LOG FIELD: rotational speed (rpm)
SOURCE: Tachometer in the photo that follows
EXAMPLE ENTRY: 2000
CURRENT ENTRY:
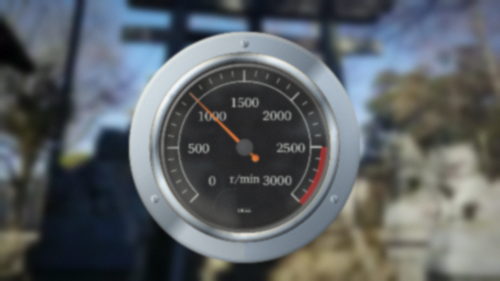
1000
